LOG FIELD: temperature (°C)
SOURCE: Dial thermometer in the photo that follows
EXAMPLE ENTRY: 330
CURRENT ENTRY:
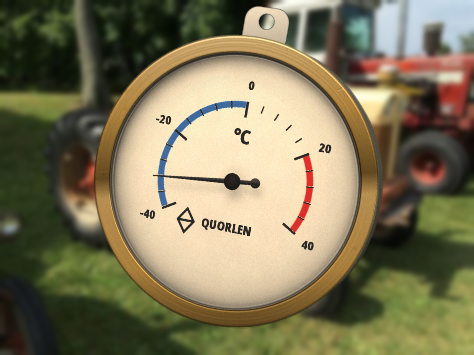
-32
